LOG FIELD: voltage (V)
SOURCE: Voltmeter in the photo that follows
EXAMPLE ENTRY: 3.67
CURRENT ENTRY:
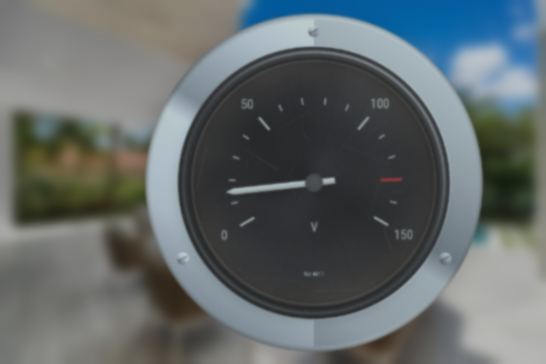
15
